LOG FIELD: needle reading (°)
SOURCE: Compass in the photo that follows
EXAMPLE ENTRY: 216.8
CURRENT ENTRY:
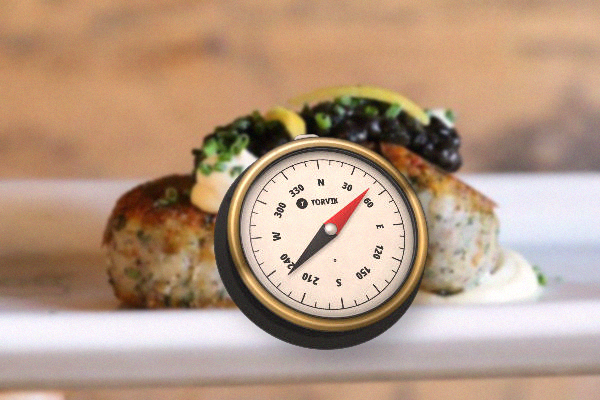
50
